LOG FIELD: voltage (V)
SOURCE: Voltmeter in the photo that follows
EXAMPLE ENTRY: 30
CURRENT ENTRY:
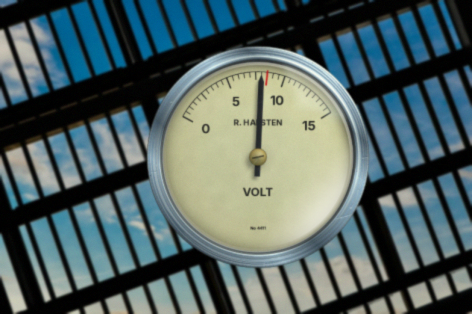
8
